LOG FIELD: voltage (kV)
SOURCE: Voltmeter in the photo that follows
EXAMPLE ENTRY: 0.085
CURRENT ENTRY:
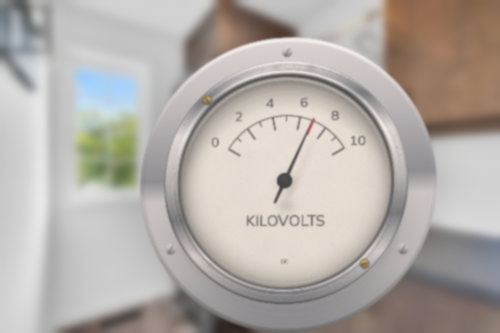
7
